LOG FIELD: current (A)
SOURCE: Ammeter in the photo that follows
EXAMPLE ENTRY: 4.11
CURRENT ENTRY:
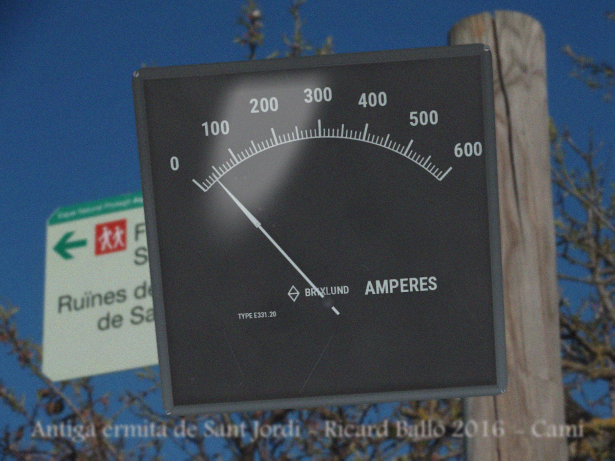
40
